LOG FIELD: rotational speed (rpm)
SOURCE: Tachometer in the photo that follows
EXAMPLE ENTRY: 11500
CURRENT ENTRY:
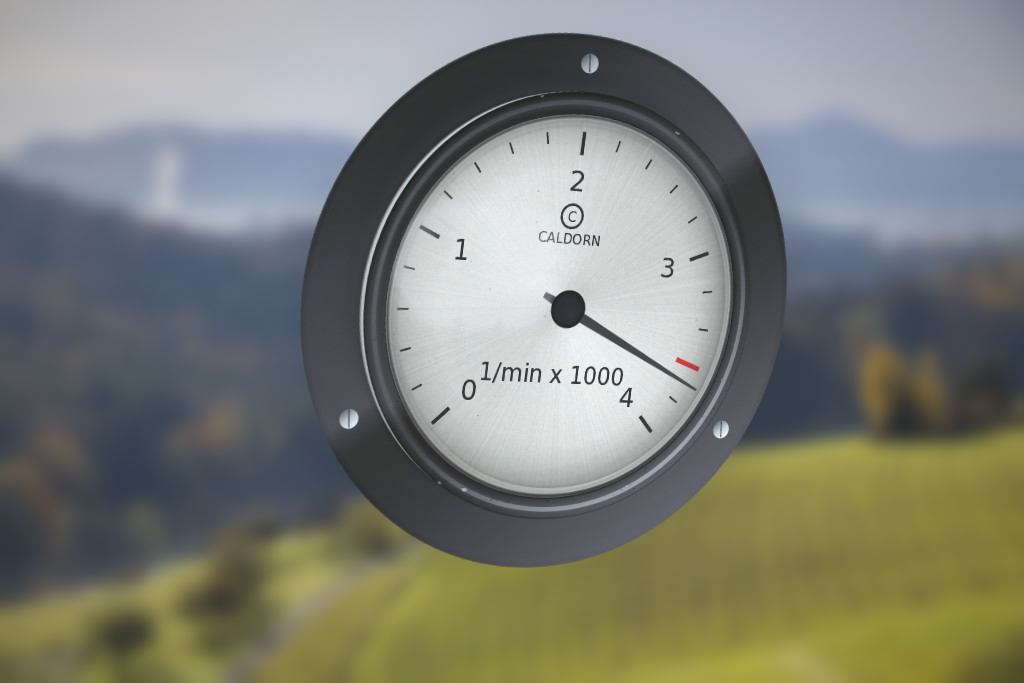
3700
